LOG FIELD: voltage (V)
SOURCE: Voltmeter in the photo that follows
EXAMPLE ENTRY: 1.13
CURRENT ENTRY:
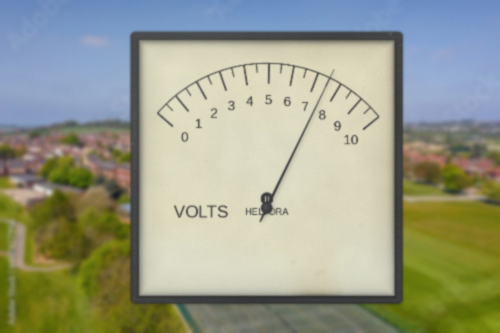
7.5
